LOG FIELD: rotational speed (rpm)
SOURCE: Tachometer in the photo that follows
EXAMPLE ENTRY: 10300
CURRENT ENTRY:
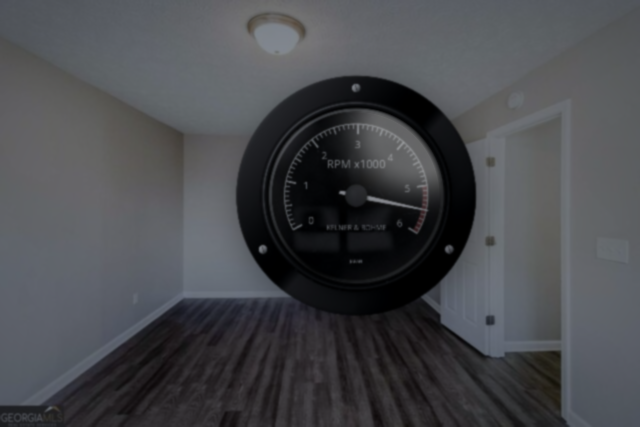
5500
